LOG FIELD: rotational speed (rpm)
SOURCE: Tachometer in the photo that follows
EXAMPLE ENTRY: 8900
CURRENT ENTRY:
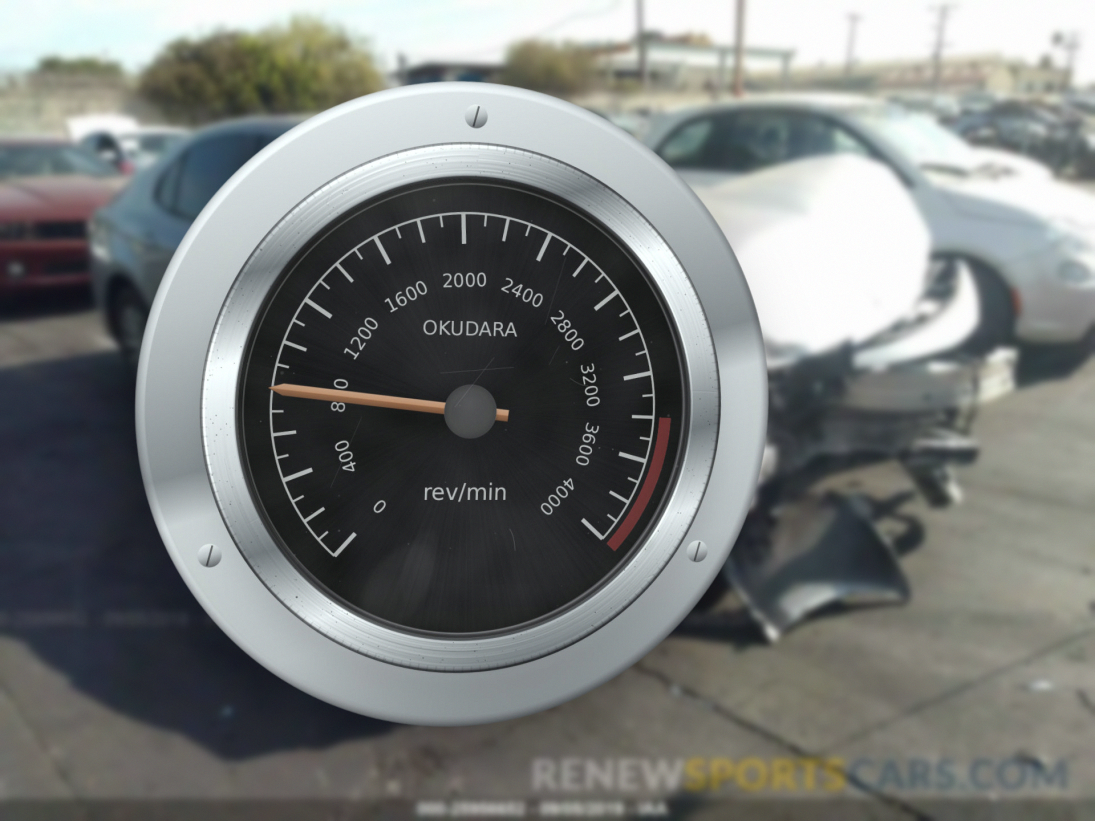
800
